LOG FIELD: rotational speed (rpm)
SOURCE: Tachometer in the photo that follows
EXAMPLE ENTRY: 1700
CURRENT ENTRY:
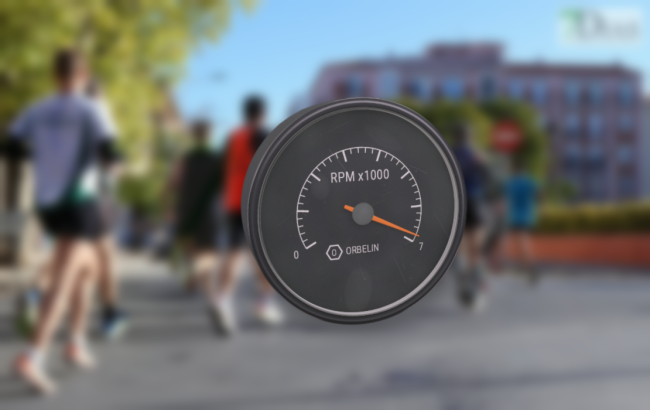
6800
